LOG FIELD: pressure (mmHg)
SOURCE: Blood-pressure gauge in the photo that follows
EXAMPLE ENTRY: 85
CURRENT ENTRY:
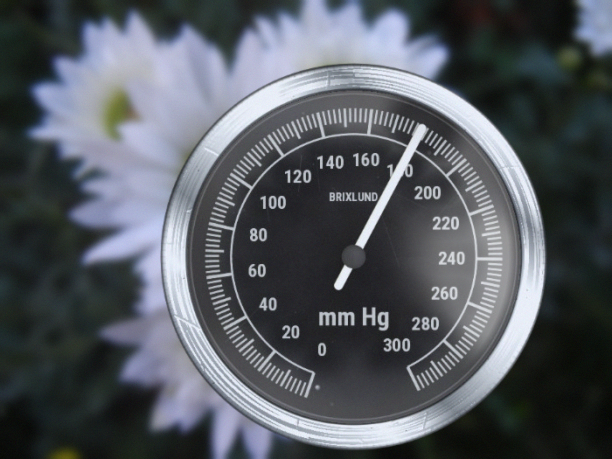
180
